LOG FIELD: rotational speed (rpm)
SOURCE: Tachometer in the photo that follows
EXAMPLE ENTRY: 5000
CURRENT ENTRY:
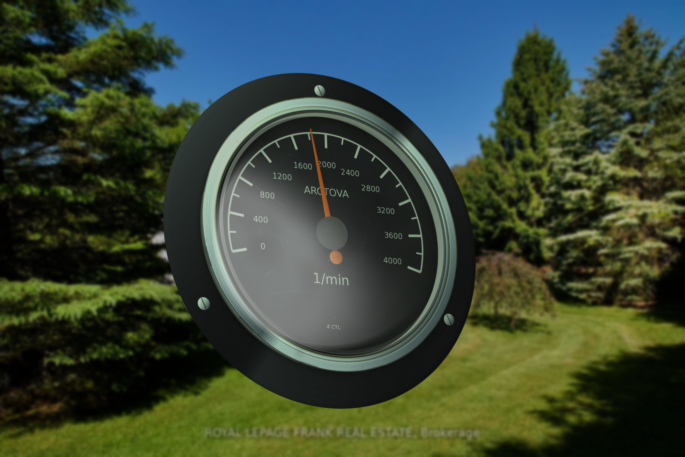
1800
